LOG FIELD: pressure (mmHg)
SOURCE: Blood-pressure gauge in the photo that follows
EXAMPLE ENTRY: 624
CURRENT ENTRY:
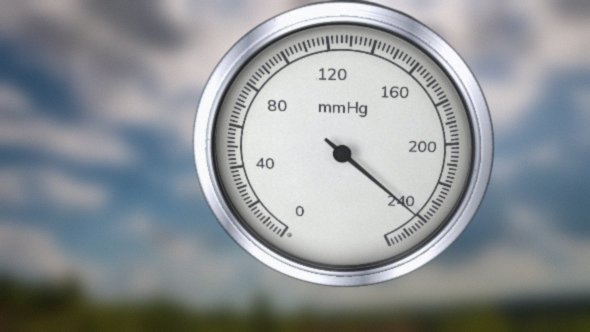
240
